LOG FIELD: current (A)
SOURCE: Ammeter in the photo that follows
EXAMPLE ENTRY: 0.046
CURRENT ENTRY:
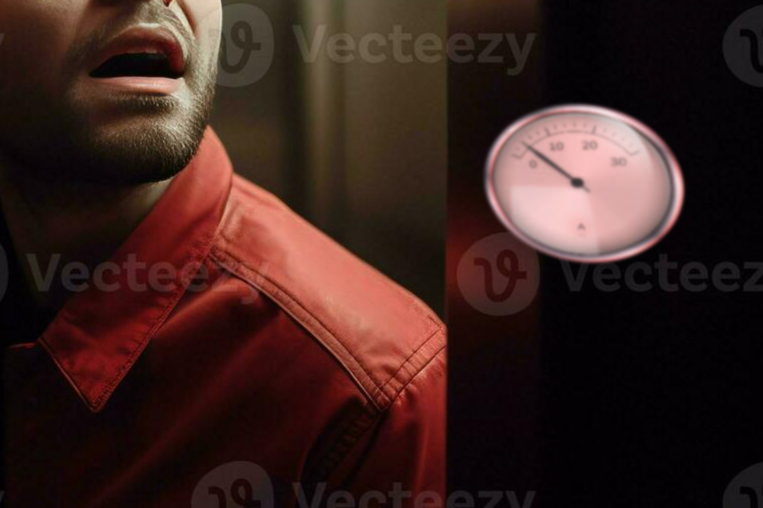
4
